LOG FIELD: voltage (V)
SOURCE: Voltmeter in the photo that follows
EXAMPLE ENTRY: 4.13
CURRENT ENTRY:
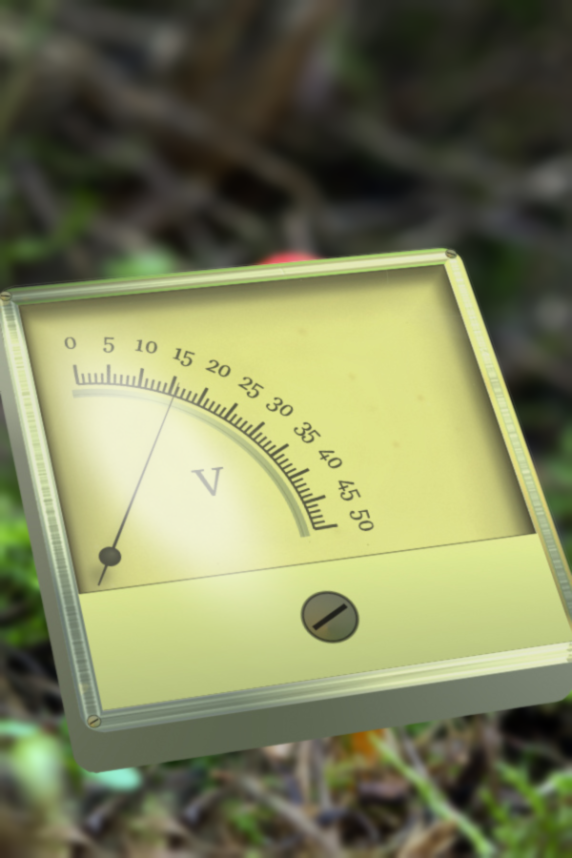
16
